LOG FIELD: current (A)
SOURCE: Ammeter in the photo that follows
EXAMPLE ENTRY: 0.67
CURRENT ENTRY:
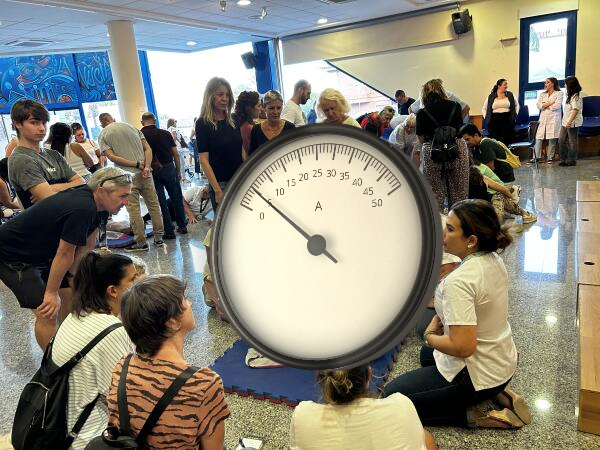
5
